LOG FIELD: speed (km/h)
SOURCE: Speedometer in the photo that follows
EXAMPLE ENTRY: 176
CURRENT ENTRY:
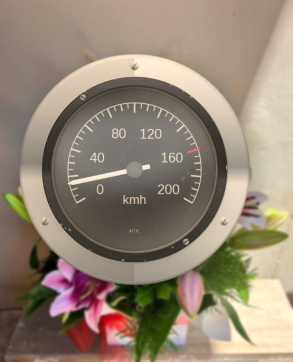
15
